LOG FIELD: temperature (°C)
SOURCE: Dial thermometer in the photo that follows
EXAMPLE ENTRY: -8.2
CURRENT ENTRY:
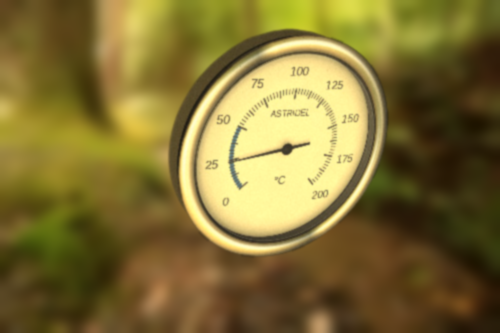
25
